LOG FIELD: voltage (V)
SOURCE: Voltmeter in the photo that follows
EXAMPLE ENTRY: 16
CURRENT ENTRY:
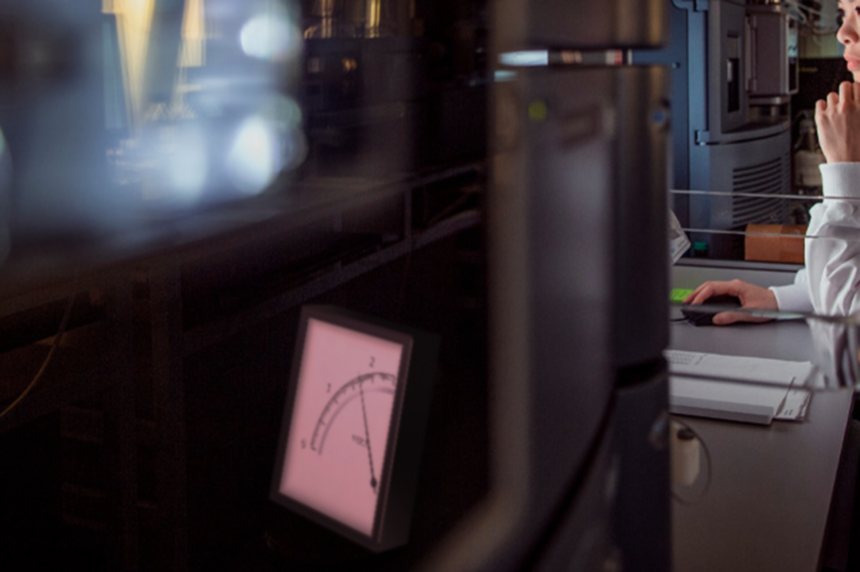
1.75
